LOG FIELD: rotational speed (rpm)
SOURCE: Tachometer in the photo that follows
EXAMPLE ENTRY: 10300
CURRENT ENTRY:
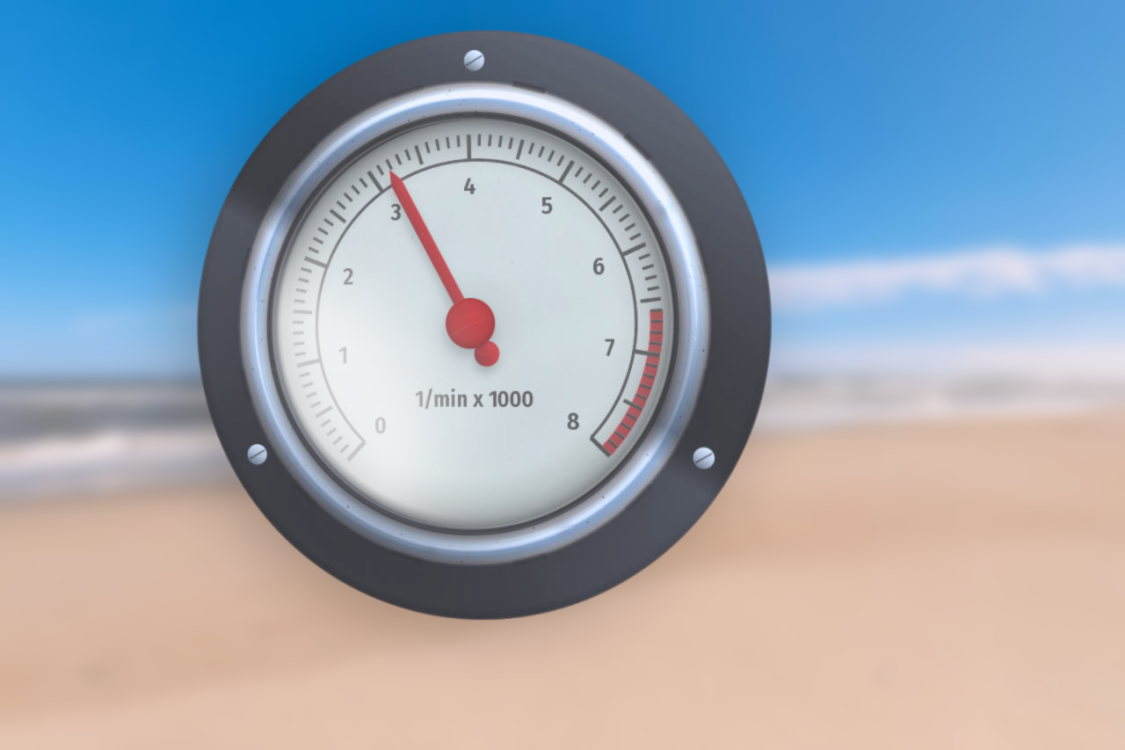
3200
